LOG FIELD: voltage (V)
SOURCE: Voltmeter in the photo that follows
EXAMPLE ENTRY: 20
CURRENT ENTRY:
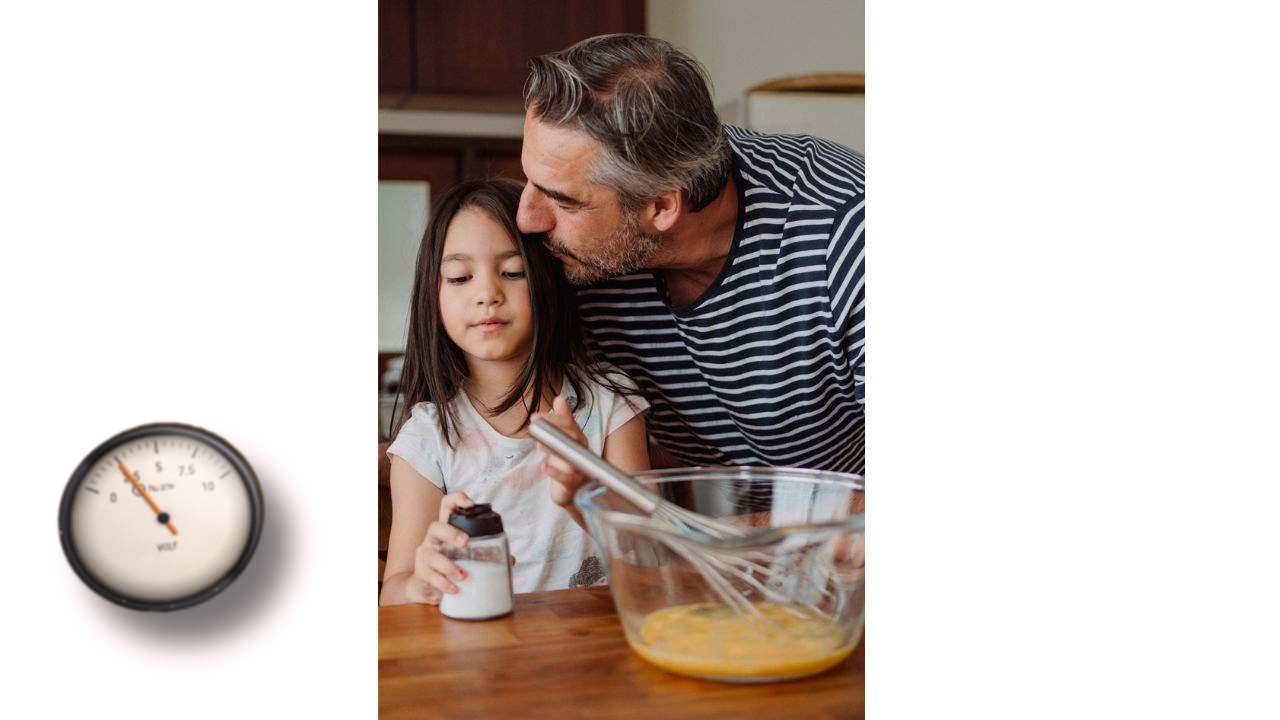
2.5
